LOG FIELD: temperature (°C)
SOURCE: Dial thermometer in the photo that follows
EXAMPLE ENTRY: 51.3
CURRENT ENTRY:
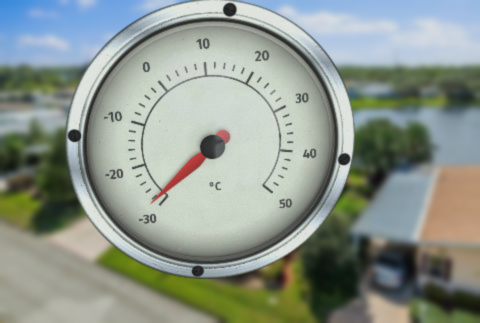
-28
